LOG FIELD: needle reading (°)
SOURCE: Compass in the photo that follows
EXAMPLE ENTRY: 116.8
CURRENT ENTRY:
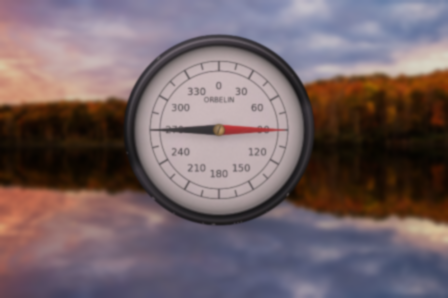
90
